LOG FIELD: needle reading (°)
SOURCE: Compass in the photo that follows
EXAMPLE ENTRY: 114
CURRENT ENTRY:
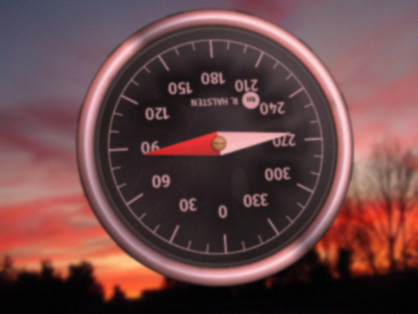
85
